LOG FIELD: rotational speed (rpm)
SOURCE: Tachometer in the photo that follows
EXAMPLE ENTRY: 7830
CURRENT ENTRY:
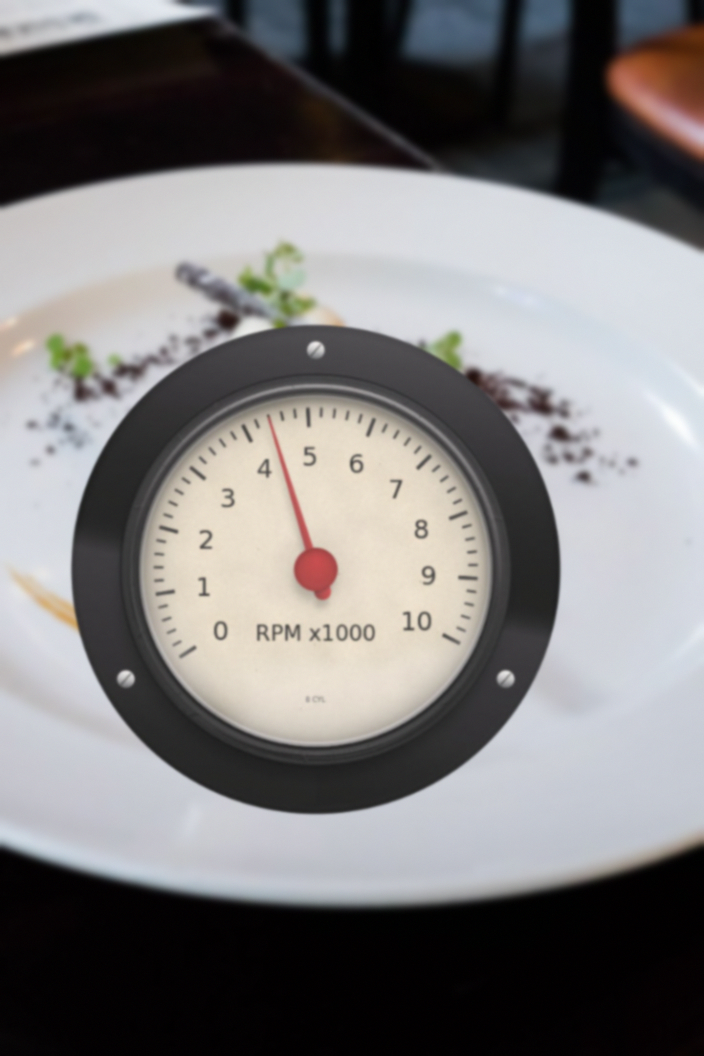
4400
